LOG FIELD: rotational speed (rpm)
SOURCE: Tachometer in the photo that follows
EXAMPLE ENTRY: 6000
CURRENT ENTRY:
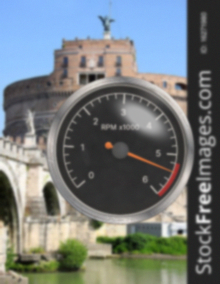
5400
